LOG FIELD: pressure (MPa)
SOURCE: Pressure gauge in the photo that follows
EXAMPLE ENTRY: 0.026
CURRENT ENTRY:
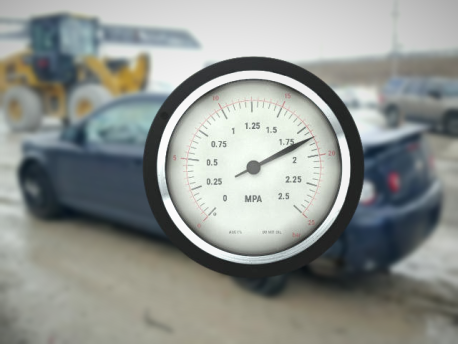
1.85
